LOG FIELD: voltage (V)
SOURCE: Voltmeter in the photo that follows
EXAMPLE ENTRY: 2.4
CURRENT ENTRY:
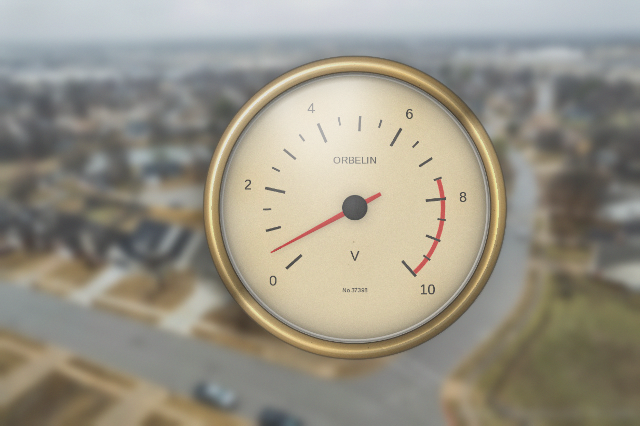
0.5
